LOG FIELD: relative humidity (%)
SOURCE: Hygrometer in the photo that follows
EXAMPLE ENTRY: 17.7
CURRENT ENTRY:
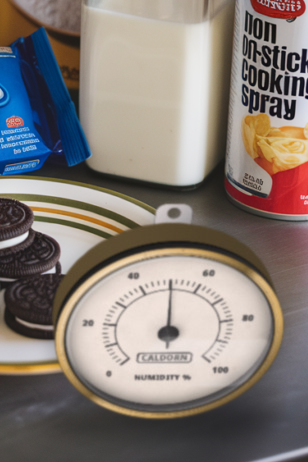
50
